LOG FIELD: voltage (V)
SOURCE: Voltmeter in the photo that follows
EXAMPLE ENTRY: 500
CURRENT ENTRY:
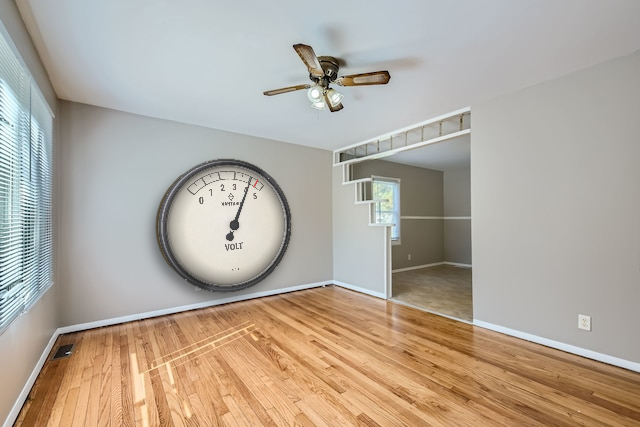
4
